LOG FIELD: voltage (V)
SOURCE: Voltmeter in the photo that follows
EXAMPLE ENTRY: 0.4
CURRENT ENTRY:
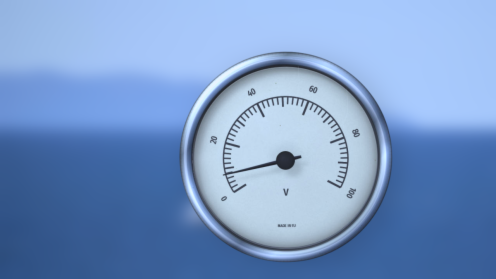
8
